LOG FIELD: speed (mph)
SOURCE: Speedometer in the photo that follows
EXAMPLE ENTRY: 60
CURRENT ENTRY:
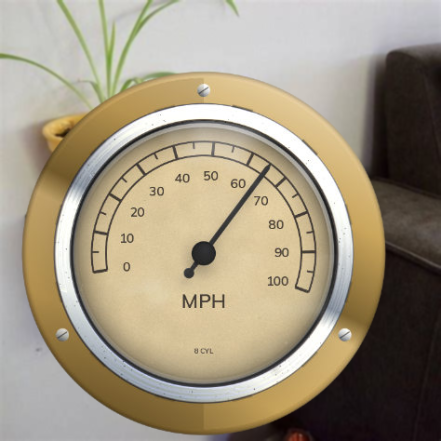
65
